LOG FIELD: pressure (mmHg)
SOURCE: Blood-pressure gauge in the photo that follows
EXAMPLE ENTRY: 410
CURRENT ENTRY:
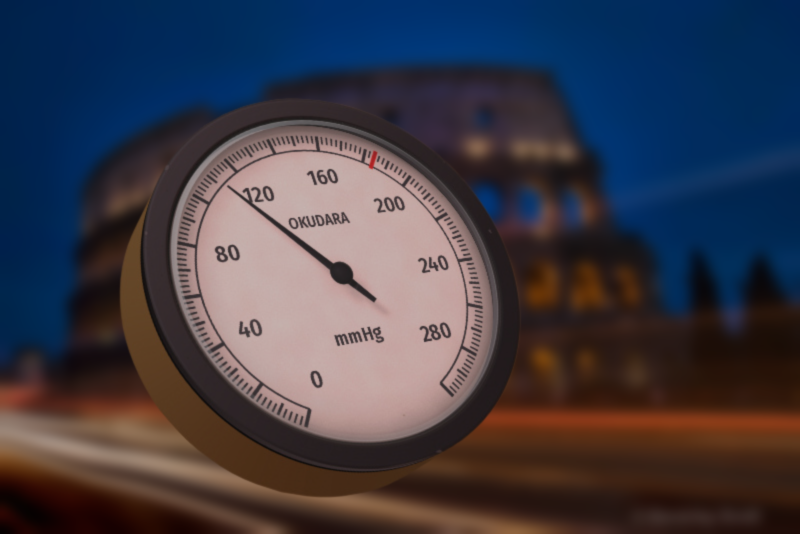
110
